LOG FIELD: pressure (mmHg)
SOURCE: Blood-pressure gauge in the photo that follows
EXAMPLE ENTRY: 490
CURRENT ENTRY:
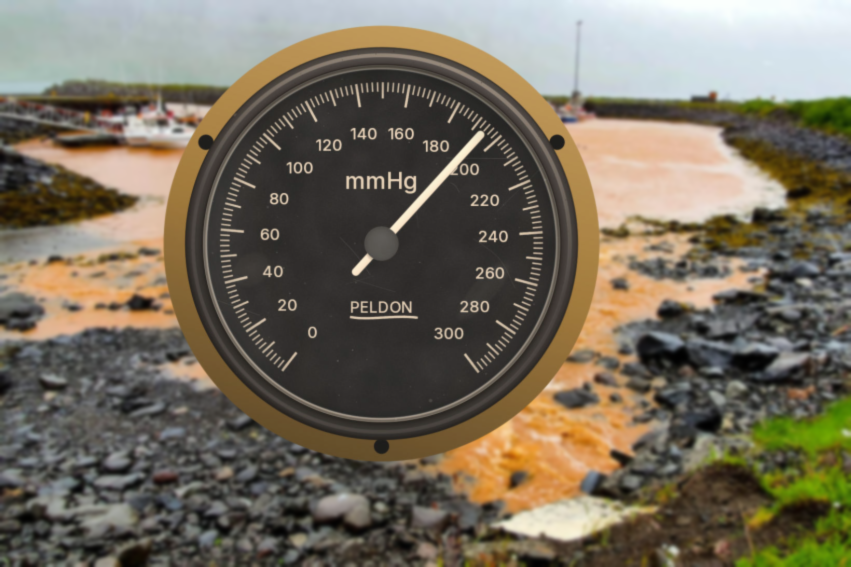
194
